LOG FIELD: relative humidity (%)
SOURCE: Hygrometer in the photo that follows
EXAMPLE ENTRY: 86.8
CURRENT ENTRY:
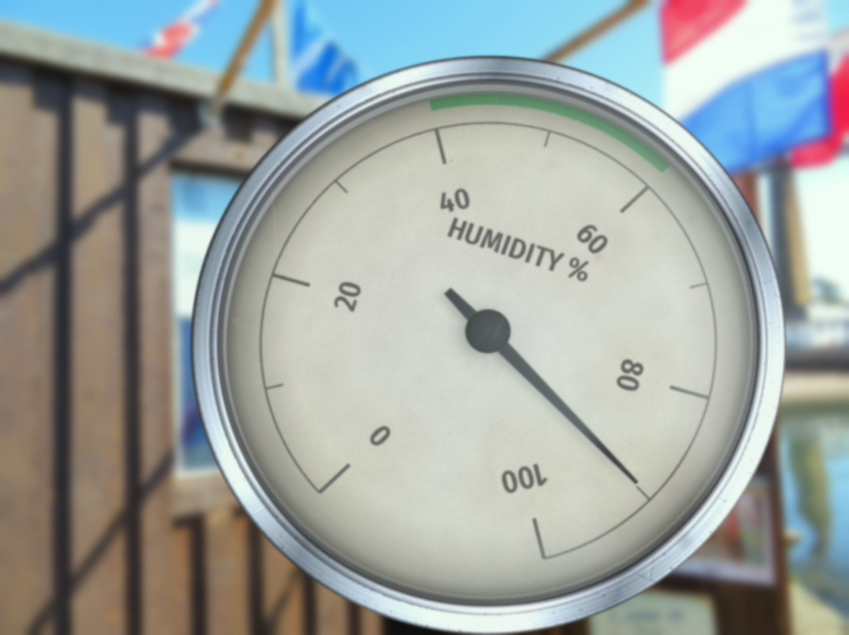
90
